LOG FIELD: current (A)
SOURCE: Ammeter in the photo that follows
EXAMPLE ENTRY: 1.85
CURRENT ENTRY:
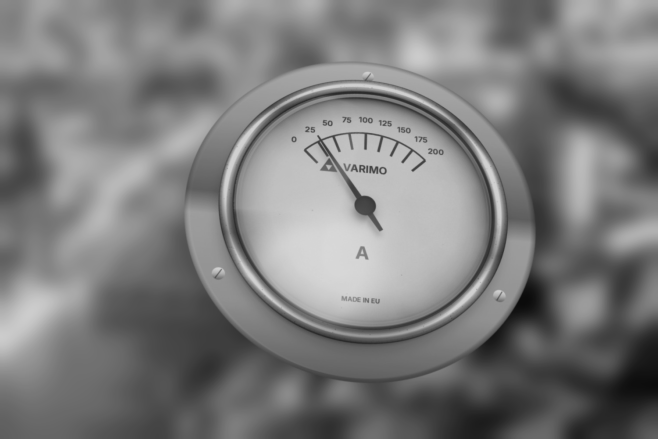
25
